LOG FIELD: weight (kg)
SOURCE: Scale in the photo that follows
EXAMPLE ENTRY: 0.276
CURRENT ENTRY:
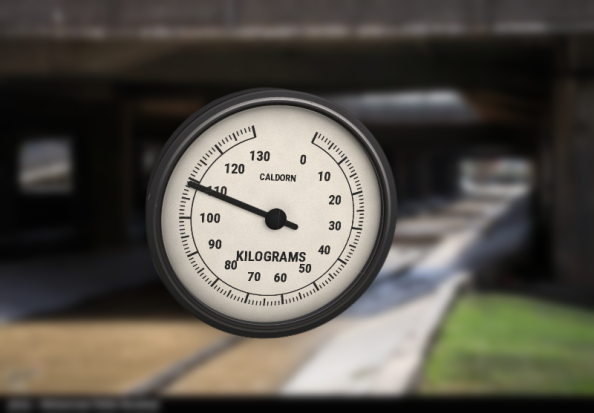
109
